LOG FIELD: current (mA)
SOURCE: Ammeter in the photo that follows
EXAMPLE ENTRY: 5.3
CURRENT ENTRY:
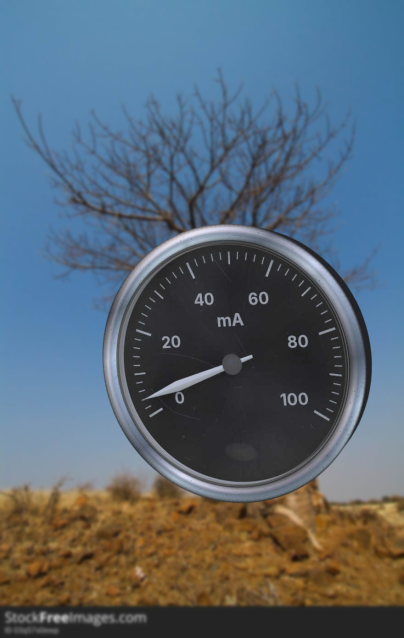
4
